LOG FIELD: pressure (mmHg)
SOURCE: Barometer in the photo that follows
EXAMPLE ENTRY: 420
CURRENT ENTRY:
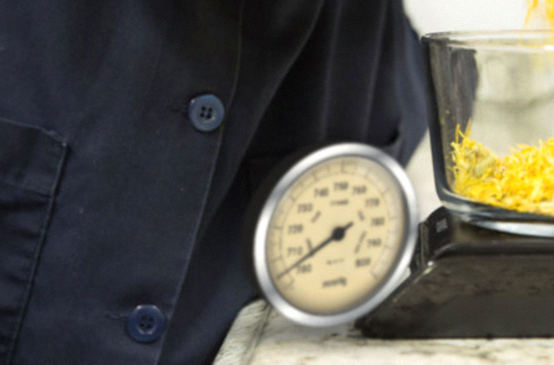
705
